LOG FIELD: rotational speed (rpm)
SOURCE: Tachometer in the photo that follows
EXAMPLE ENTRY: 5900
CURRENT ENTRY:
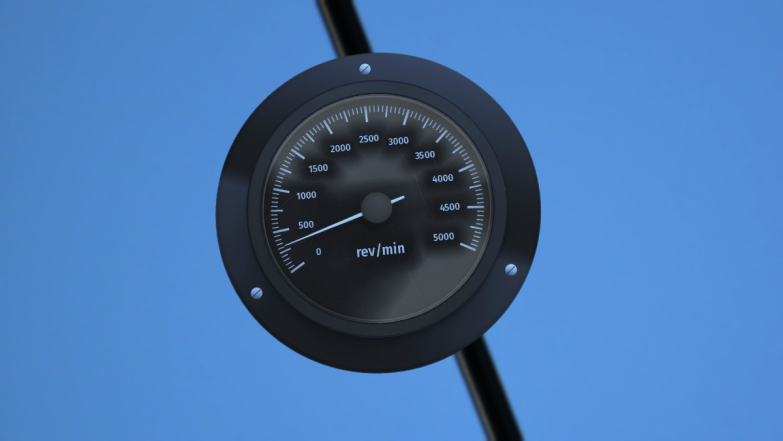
300
